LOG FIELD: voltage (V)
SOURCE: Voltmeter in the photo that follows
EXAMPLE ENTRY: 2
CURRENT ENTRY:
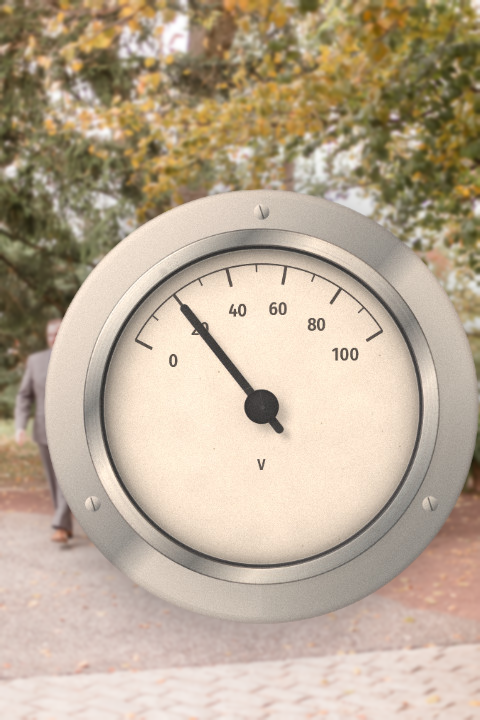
20
